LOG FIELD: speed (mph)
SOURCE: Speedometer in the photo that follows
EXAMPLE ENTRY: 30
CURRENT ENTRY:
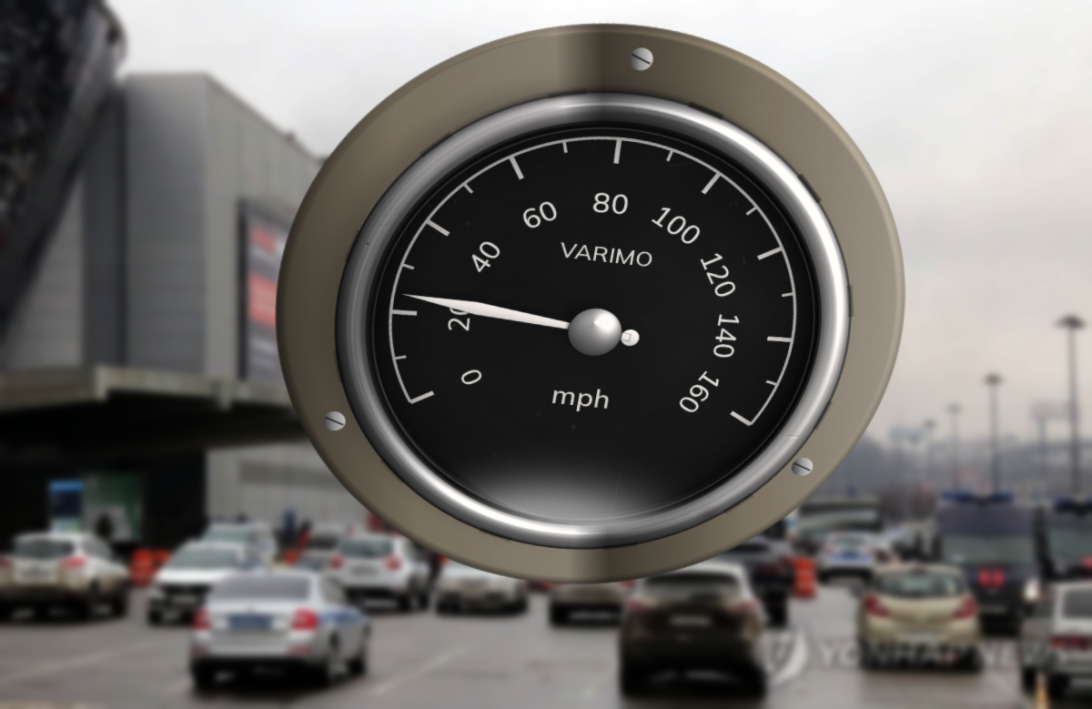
25
